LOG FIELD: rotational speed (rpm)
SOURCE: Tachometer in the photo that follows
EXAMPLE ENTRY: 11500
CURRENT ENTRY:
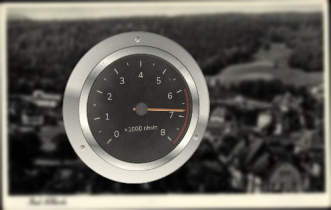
6750
